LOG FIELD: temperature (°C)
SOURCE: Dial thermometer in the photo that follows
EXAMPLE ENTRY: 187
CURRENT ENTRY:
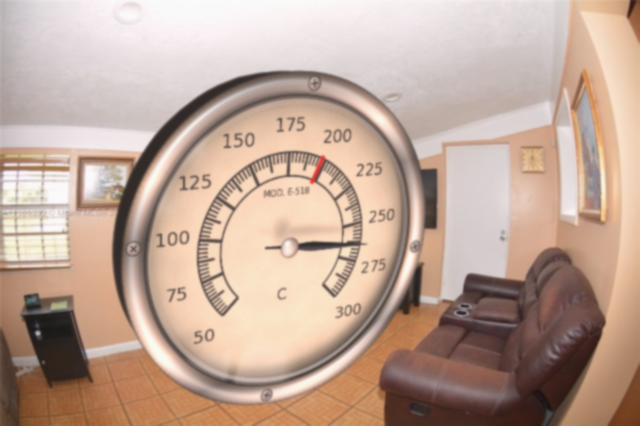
262.5
